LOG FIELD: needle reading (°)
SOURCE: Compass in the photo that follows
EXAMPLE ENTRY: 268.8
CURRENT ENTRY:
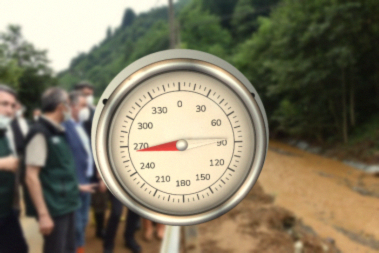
265
